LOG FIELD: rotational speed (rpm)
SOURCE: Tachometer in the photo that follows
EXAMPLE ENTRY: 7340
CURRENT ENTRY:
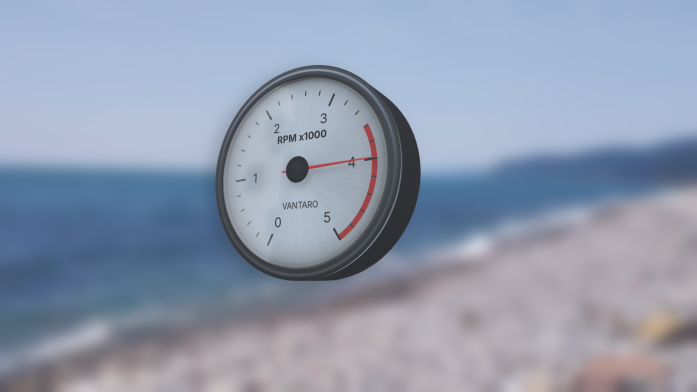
4000
